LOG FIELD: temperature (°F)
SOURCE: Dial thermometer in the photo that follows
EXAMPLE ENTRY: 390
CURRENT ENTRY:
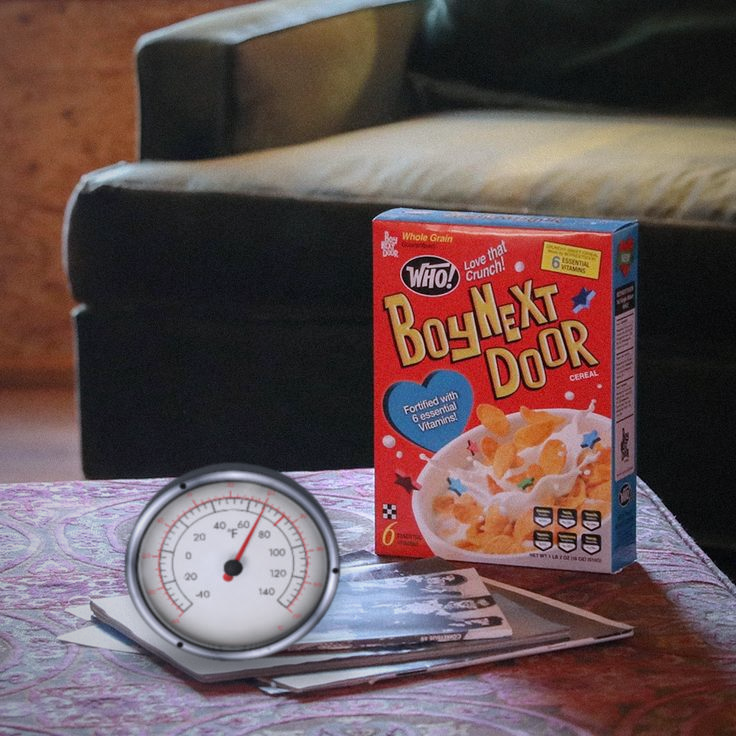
68
